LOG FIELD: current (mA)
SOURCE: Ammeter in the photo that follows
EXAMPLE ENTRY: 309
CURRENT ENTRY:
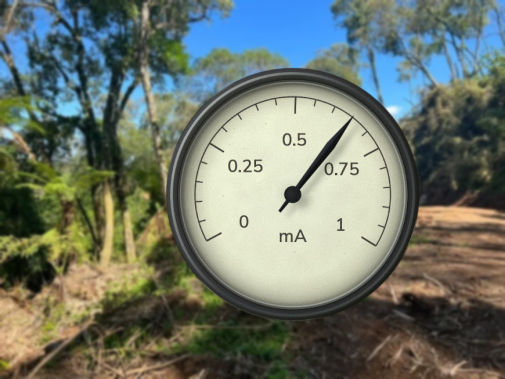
0.65
